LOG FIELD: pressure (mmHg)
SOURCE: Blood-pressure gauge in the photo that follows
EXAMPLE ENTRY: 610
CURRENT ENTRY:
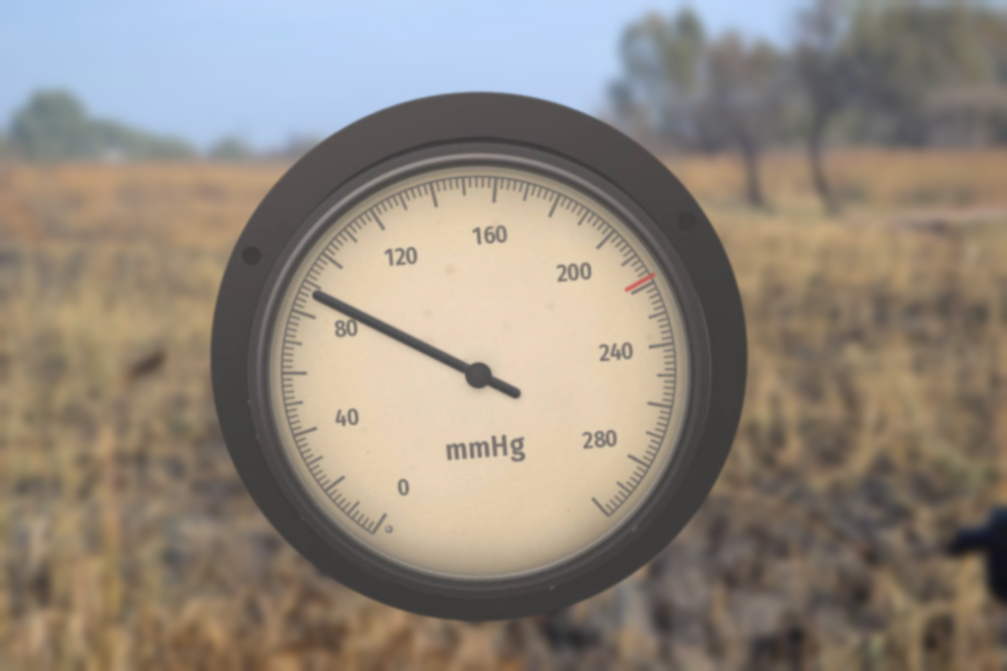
88
